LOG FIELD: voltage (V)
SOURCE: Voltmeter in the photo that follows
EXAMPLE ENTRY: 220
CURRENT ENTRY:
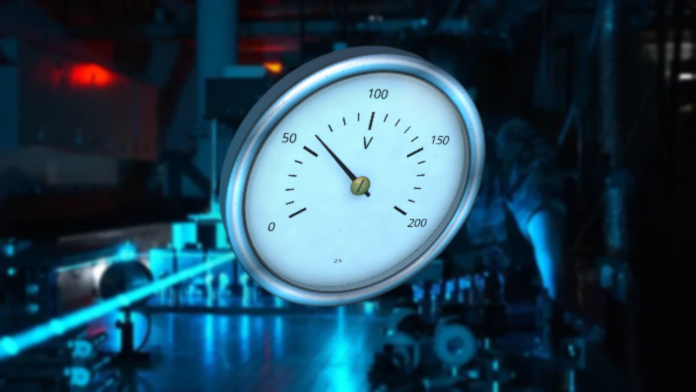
60
